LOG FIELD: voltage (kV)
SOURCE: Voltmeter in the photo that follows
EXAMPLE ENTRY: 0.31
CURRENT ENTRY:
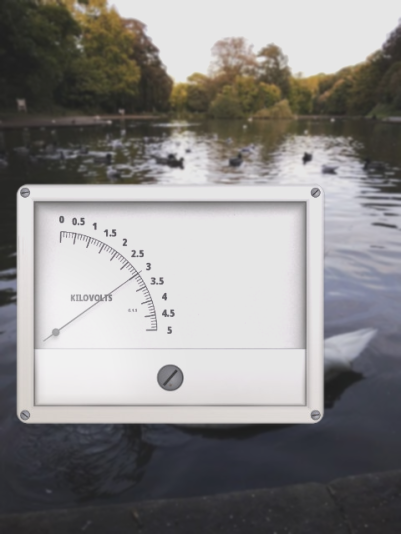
3
